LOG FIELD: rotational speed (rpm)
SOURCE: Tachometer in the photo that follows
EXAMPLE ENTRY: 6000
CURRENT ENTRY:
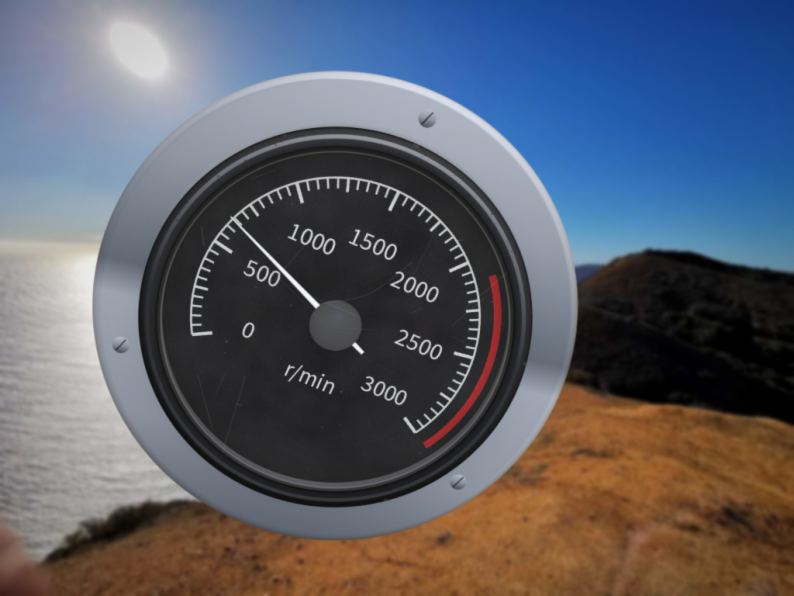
650
